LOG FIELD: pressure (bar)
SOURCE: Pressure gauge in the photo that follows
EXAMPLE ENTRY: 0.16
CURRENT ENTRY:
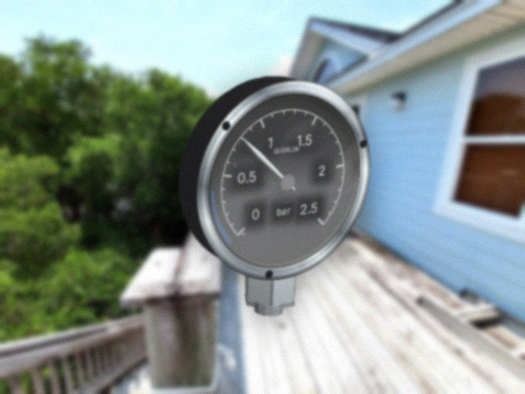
0.8
